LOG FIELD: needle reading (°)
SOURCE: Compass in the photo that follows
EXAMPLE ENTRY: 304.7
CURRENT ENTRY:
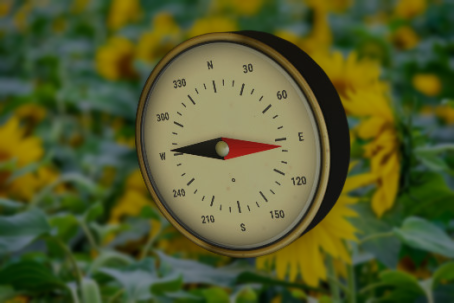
95
